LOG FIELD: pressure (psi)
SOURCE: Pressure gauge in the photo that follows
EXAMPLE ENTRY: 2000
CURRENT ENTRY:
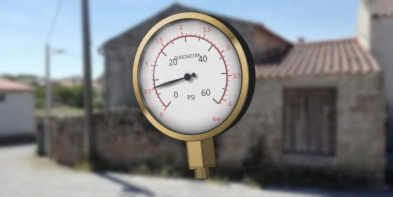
7.5
